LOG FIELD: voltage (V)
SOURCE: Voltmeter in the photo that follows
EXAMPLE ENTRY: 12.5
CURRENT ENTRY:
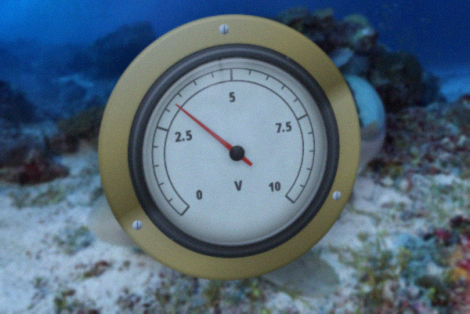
3.25
